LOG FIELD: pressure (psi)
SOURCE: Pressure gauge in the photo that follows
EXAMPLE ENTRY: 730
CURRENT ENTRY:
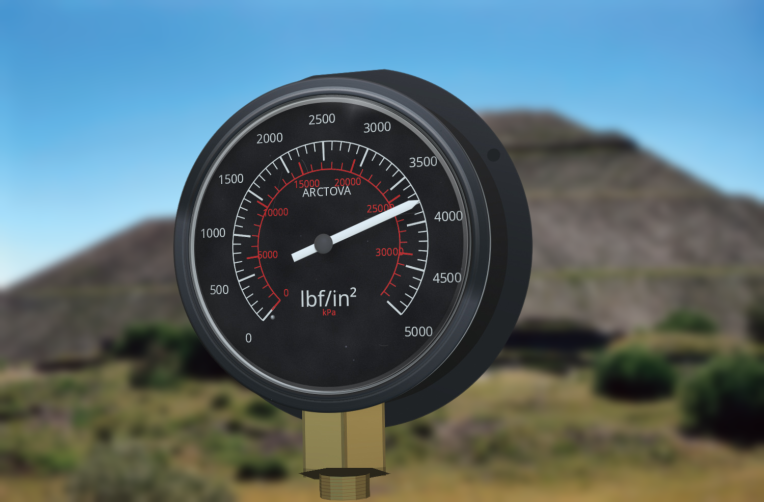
3800
